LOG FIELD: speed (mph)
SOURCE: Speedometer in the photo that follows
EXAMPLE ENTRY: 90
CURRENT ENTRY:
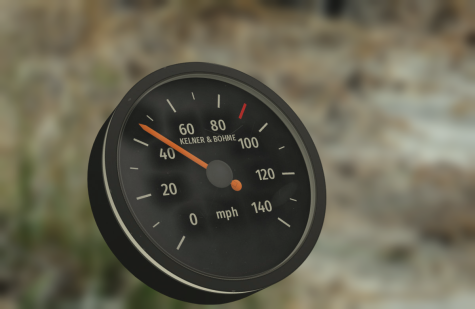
45
